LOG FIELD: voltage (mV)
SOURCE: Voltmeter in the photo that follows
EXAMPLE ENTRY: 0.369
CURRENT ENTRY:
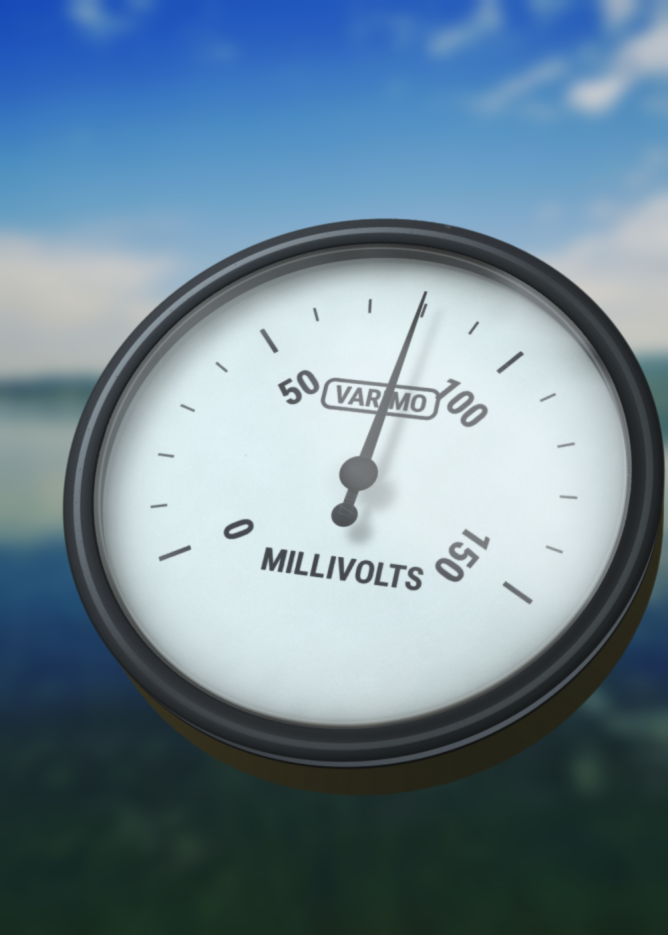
80
